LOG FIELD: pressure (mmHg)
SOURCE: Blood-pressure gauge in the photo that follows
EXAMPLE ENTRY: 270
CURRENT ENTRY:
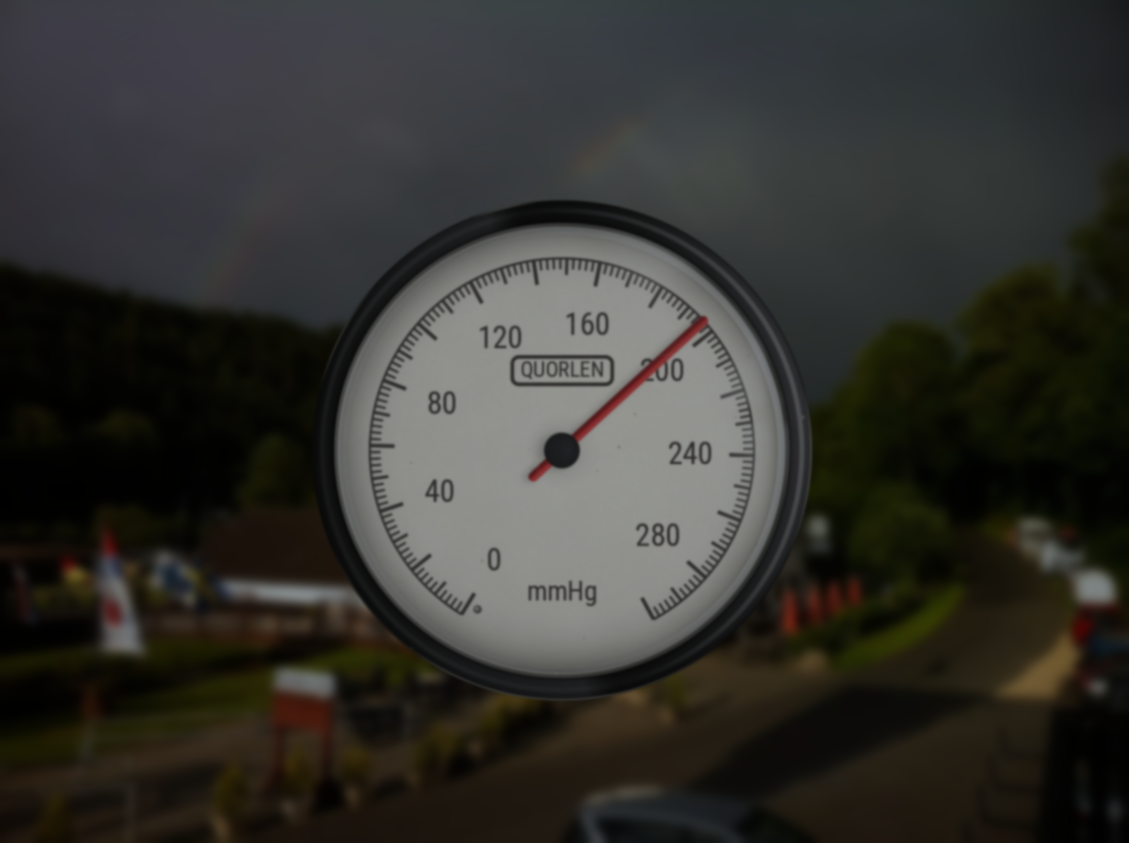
196
